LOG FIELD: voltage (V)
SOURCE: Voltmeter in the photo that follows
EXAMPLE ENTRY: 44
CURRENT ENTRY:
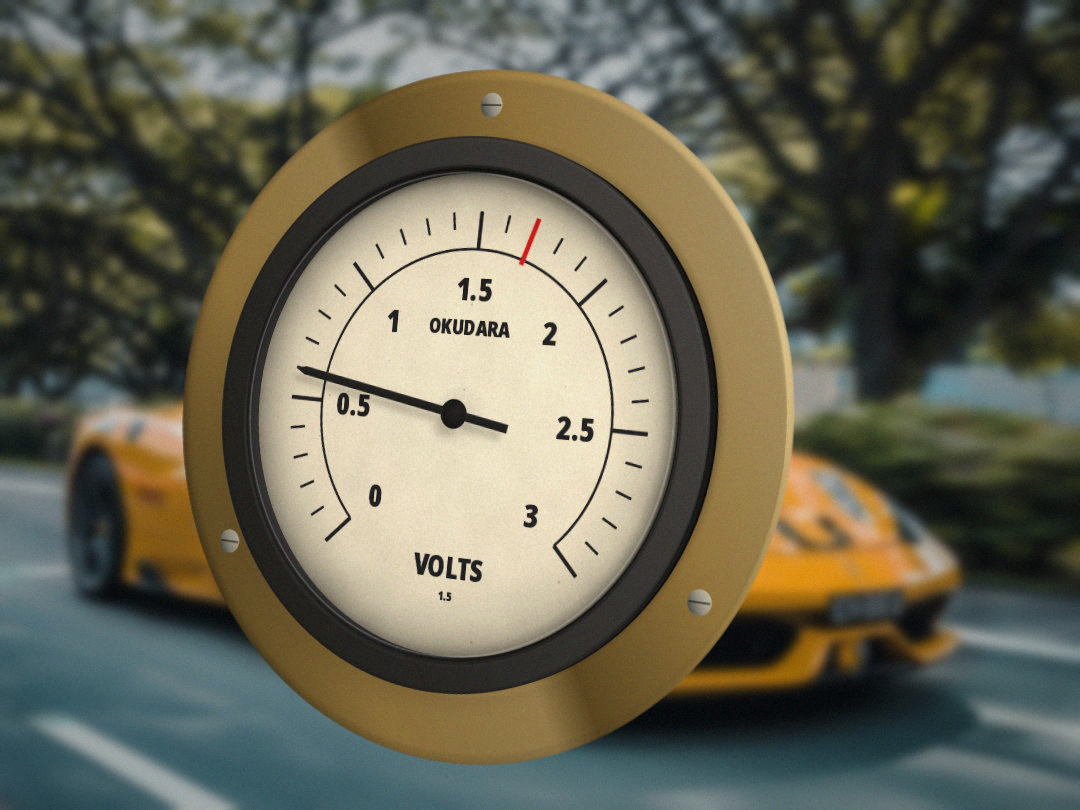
0.6
